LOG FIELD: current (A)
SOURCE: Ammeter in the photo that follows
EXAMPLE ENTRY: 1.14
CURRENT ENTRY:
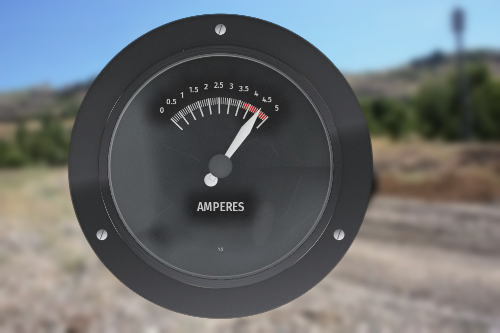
4.5
